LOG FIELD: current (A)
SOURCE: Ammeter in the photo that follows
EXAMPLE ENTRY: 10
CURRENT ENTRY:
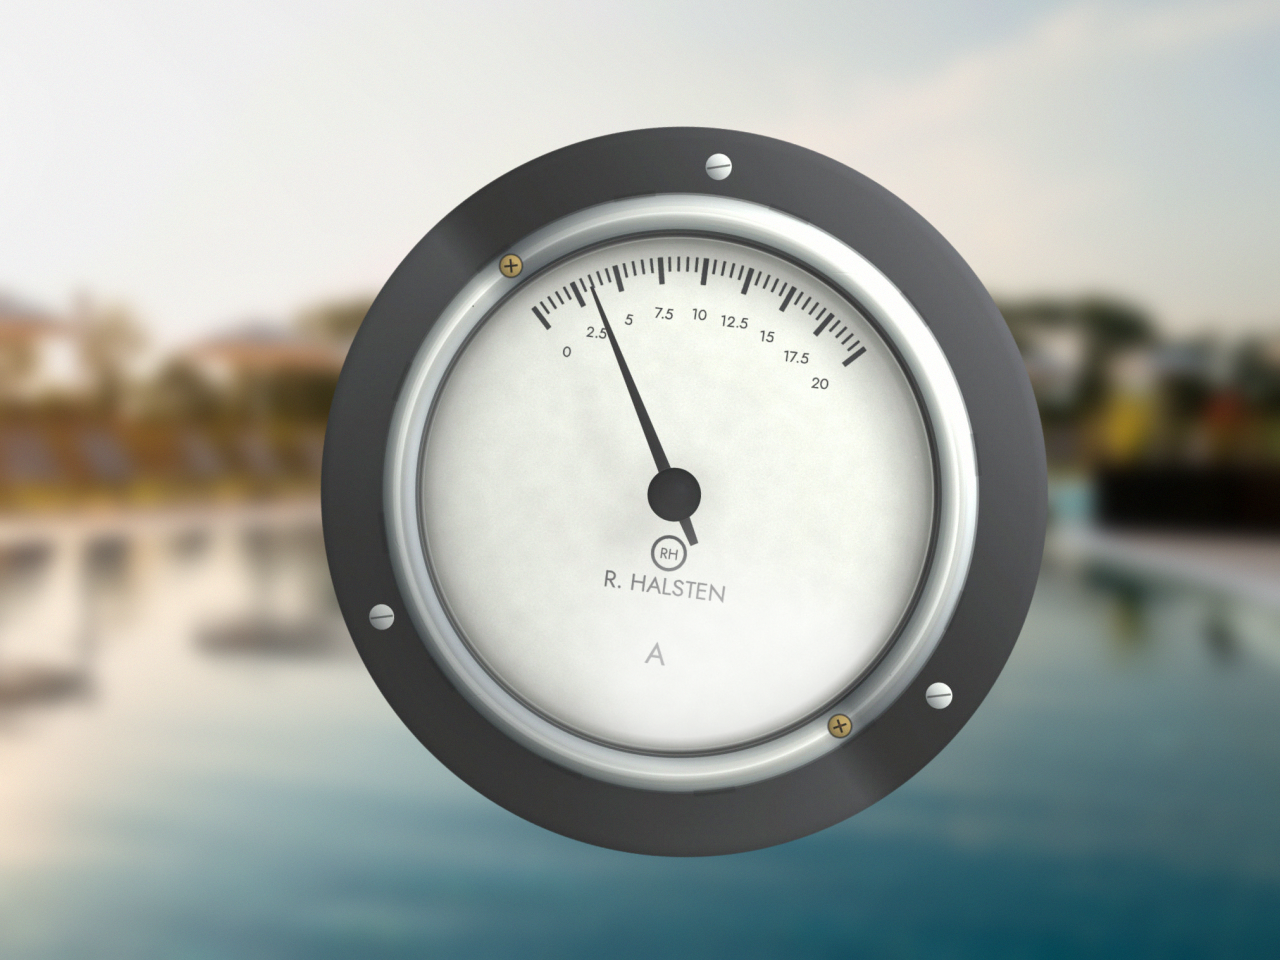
3.5
